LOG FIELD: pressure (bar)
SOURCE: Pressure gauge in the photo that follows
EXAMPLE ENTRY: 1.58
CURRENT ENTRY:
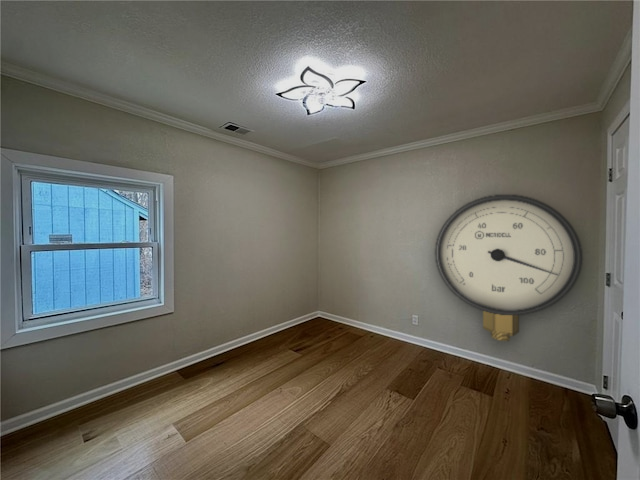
90
